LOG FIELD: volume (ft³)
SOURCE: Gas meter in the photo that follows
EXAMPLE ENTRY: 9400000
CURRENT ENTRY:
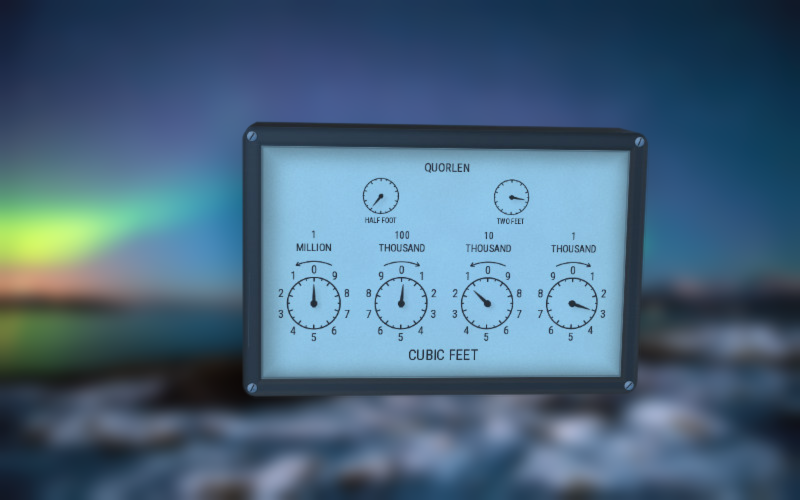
1300
